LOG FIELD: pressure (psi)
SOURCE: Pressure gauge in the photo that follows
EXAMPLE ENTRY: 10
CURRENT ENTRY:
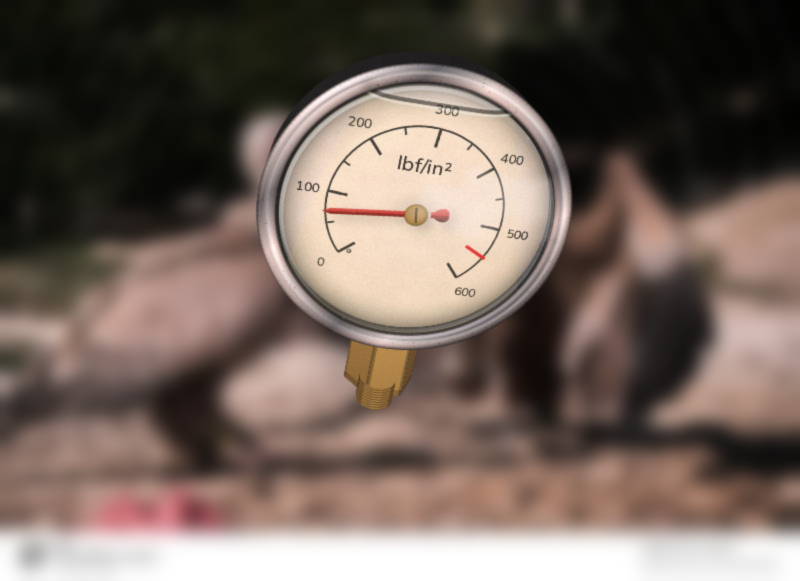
75
